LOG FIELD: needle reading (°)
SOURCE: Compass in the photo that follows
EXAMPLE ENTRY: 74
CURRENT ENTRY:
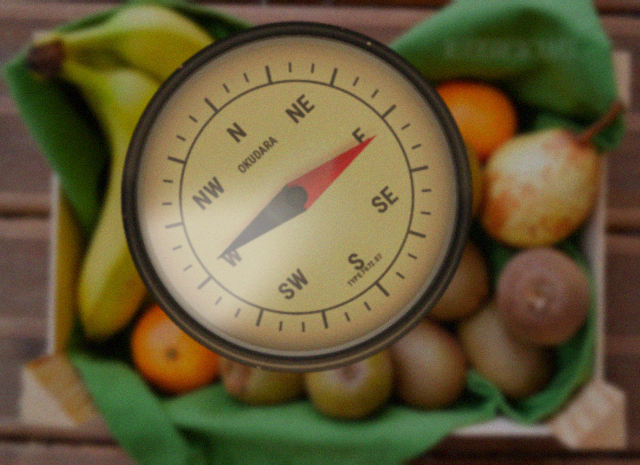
95
